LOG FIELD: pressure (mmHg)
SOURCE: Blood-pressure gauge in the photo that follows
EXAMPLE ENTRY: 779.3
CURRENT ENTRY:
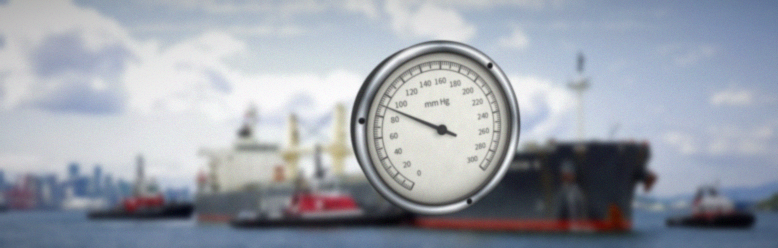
90
